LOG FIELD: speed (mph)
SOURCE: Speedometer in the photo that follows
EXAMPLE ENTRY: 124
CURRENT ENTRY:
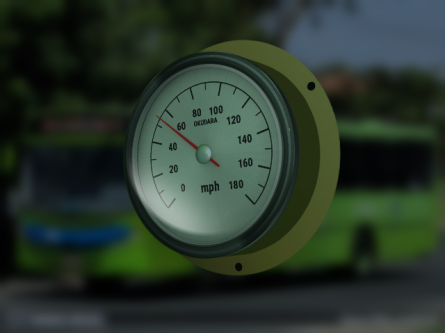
55
